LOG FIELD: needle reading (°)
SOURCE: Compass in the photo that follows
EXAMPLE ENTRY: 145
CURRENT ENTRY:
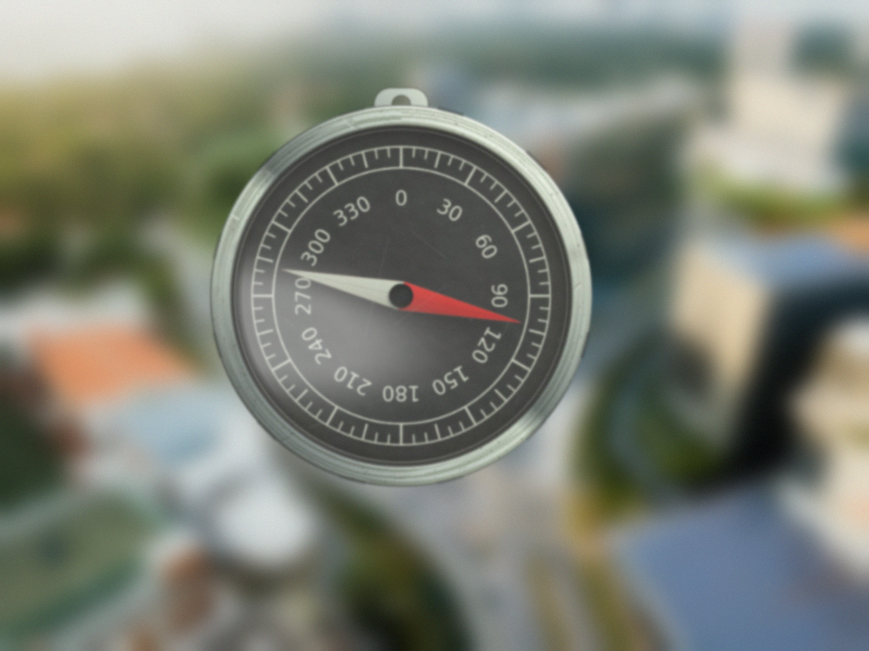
102.5
